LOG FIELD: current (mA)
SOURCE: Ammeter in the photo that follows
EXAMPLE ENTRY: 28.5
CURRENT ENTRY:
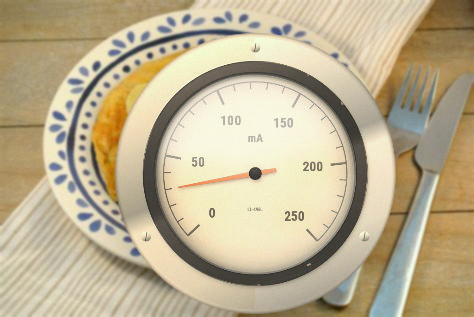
30
